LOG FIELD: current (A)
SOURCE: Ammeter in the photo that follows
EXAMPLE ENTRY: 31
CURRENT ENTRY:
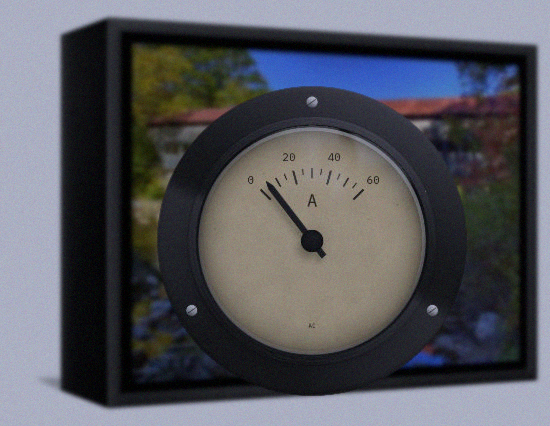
5
